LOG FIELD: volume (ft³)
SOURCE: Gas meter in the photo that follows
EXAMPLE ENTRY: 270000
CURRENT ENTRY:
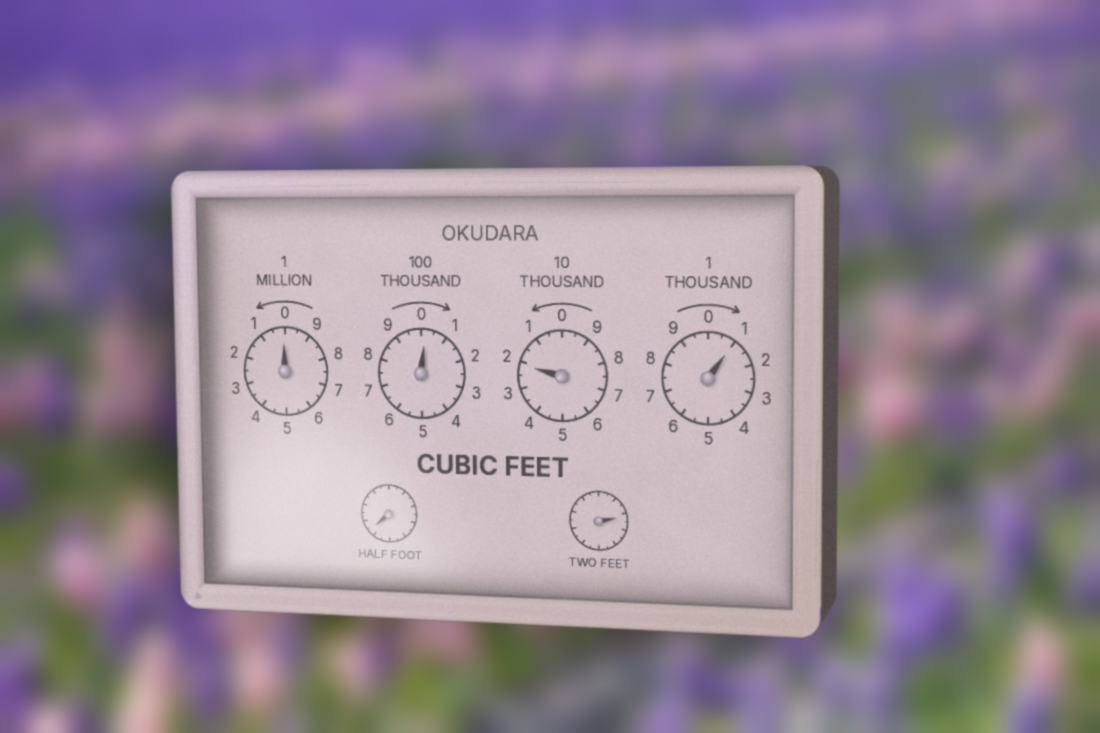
2100
